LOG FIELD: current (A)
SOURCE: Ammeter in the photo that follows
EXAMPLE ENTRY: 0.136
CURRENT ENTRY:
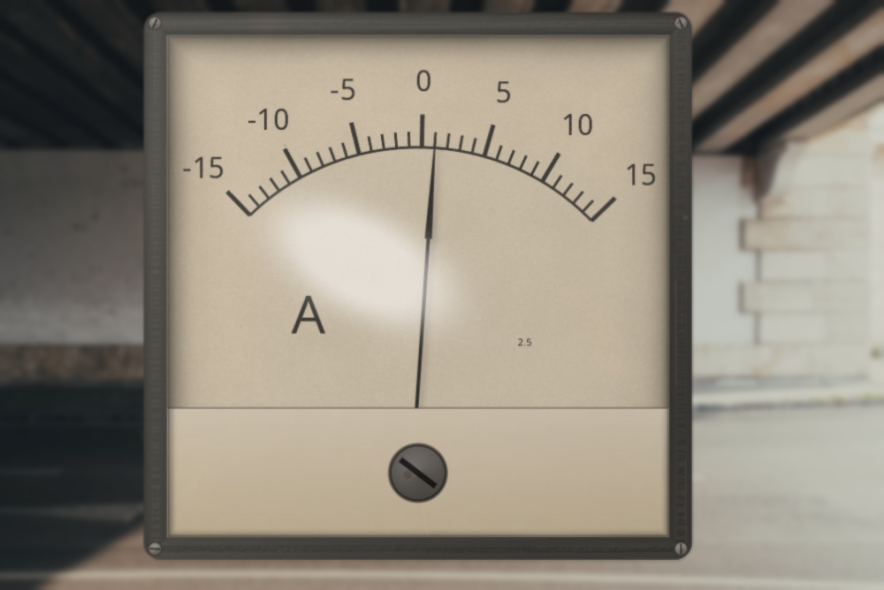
1
